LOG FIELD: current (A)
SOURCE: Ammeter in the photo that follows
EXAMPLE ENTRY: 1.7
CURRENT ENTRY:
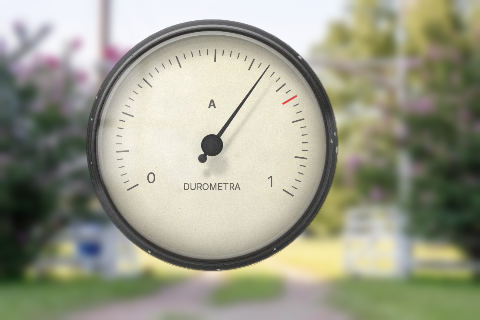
0.64
